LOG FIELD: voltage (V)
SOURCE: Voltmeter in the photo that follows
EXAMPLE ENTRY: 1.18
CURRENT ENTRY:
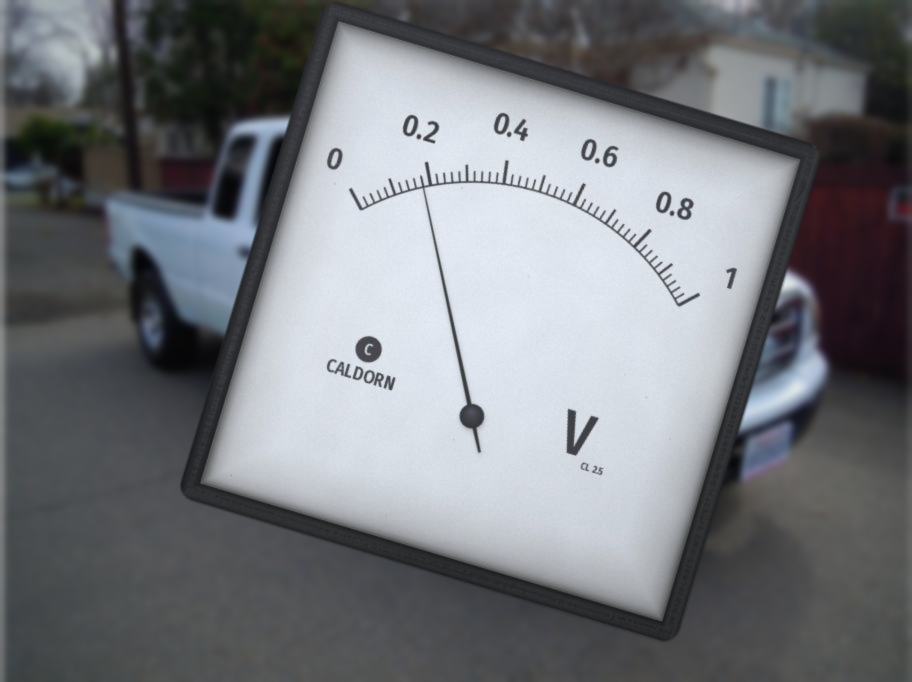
0.18
